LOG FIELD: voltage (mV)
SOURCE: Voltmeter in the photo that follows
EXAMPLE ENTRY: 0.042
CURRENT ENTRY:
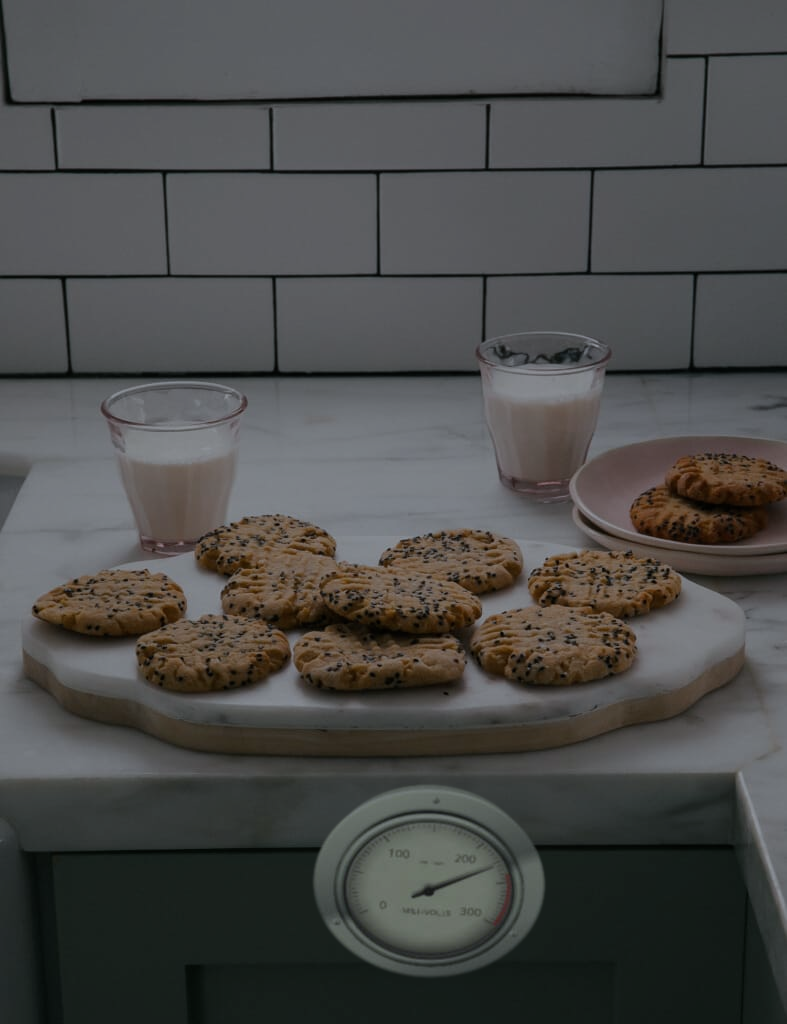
225
